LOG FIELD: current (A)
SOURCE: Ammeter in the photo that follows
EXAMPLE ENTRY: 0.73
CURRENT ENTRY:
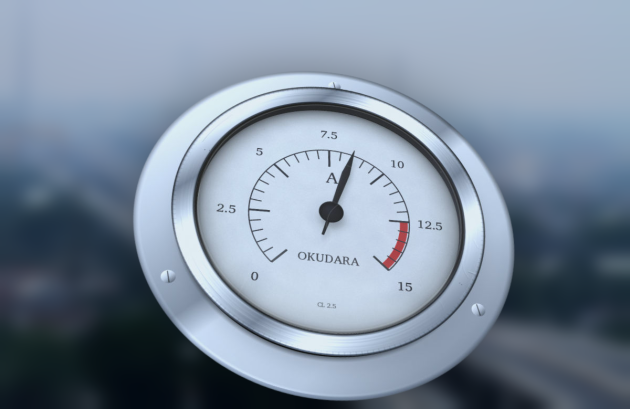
8.5
